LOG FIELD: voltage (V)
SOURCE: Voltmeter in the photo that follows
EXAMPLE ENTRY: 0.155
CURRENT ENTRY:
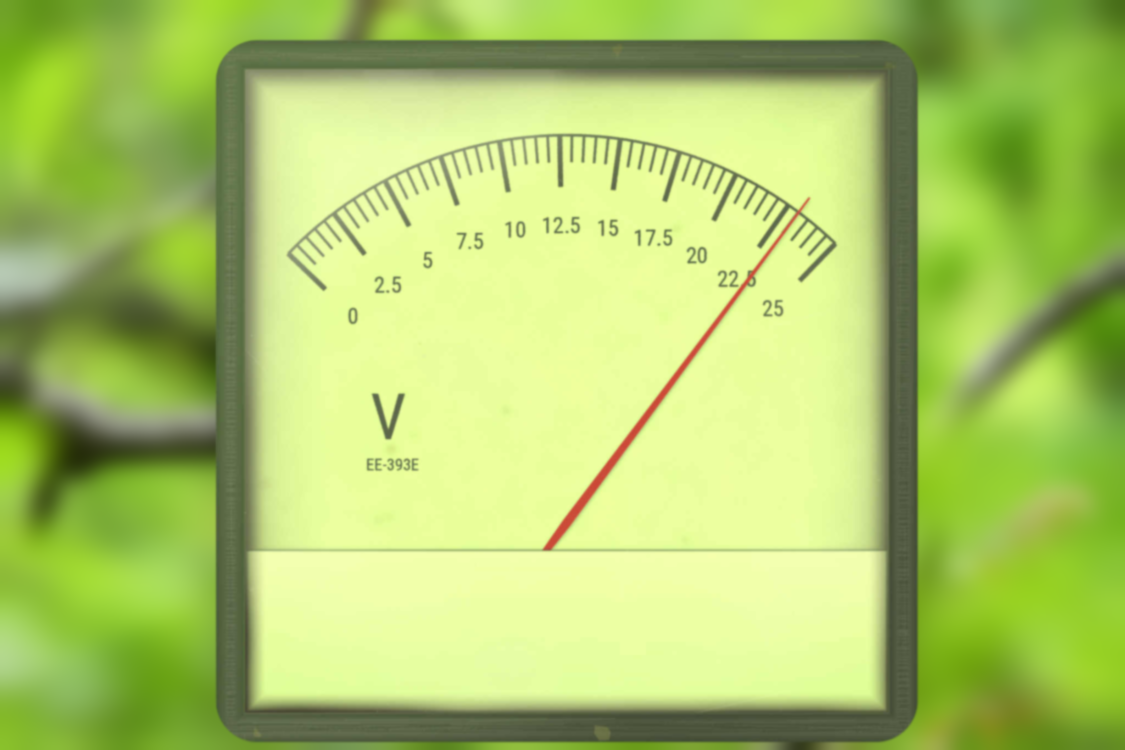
23
